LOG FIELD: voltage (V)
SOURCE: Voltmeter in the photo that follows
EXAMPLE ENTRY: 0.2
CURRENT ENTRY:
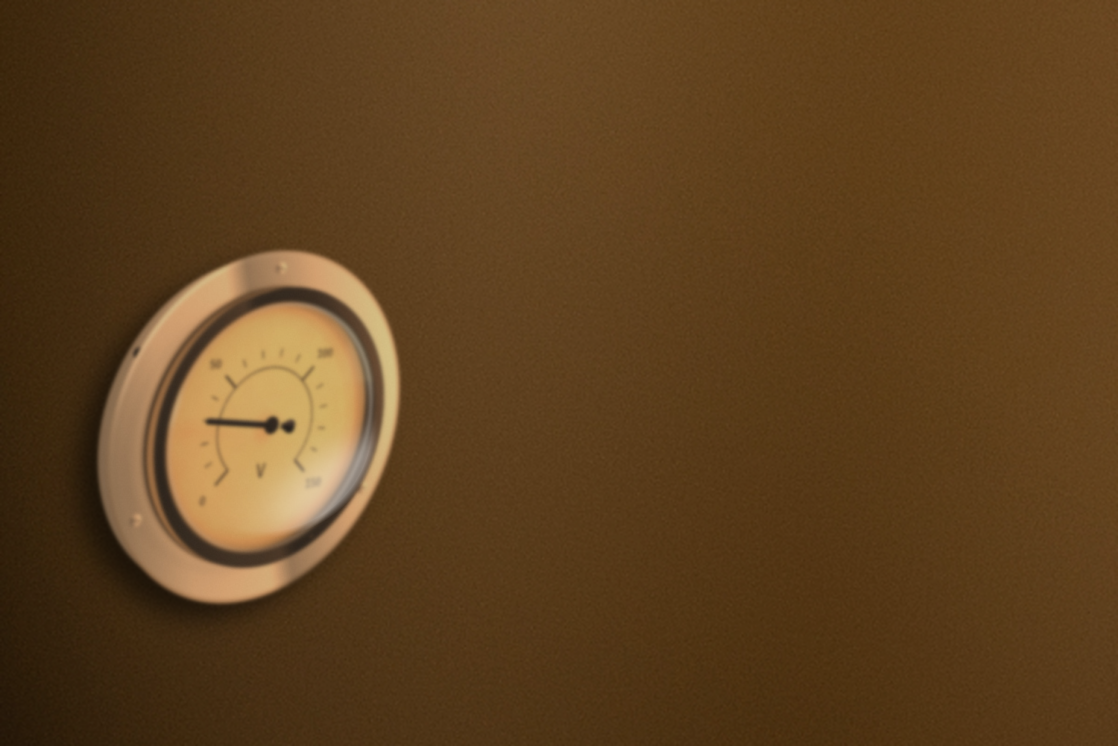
30
